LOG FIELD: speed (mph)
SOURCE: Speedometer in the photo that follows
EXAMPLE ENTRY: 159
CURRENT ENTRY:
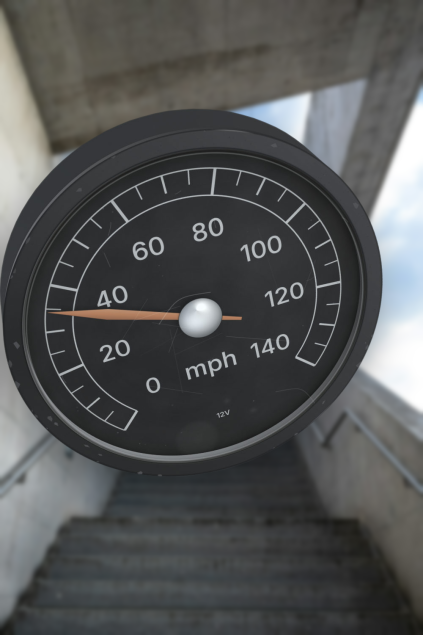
35
